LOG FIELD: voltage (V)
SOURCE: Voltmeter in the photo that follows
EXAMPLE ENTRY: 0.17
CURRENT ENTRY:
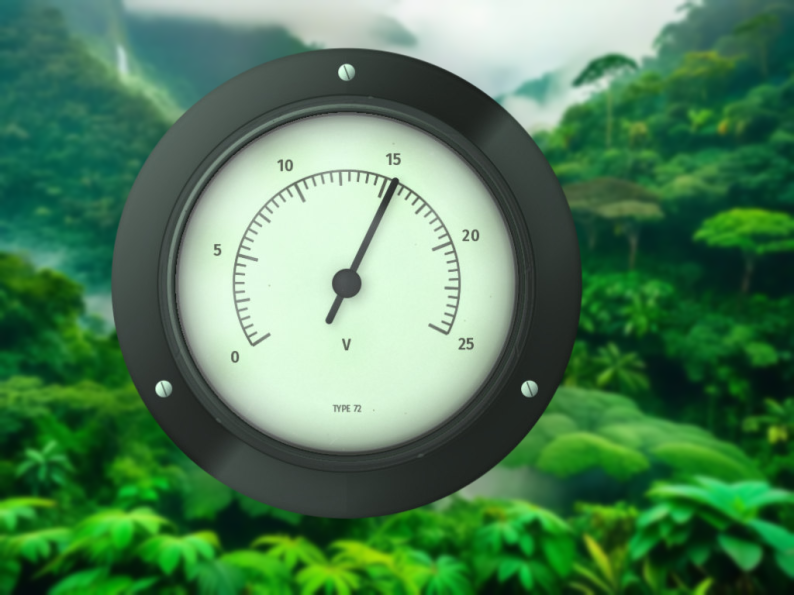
15.5
